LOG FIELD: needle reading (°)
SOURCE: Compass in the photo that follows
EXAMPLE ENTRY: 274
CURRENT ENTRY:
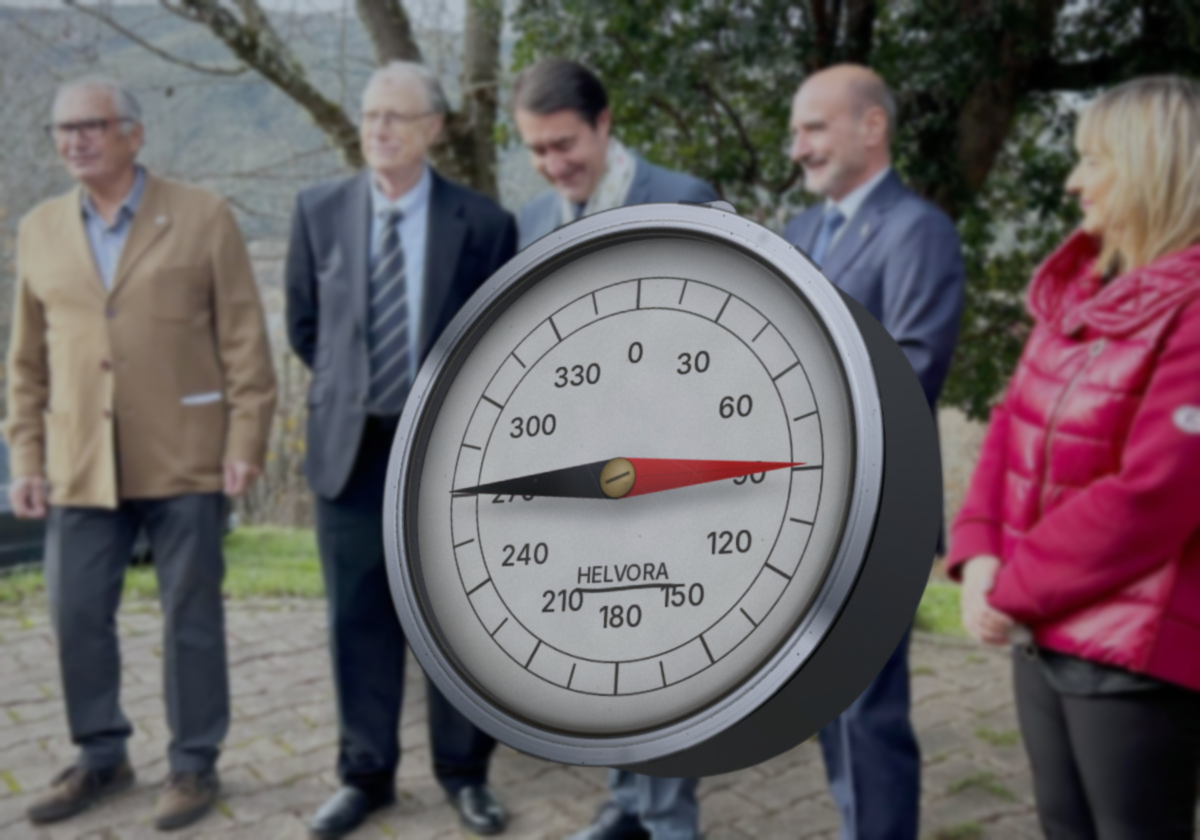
90
